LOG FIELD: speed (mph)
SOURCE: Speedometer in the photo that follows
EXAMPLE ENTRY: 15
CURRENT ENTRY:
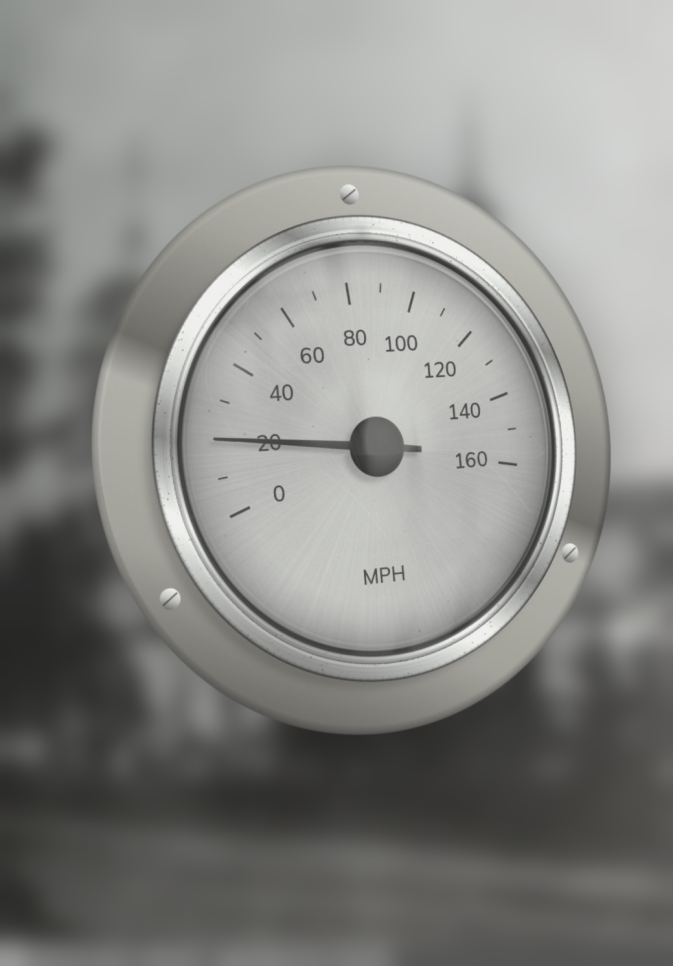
20
